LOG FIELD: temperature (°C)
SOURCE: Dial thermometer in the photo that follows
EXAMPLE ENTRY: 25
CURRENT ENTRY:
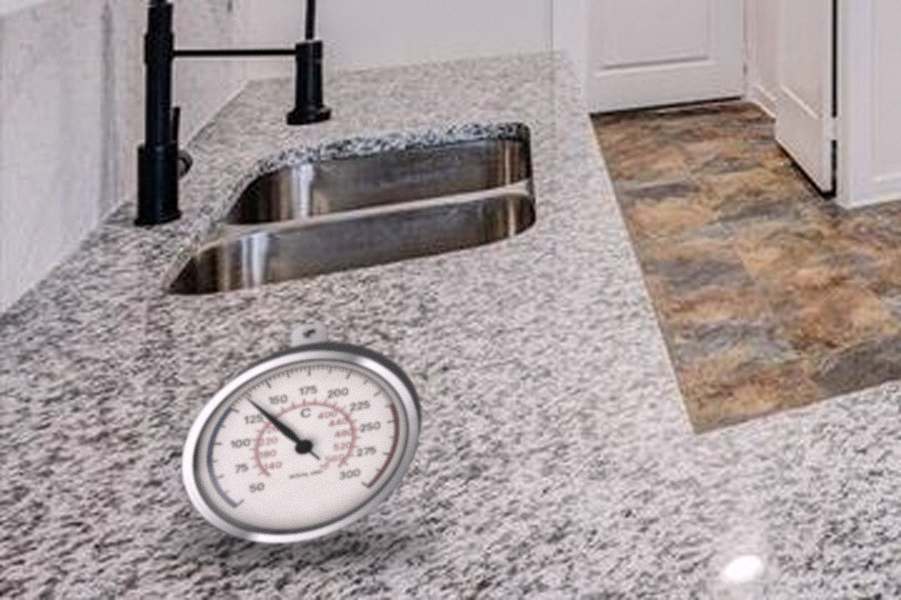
137.5
